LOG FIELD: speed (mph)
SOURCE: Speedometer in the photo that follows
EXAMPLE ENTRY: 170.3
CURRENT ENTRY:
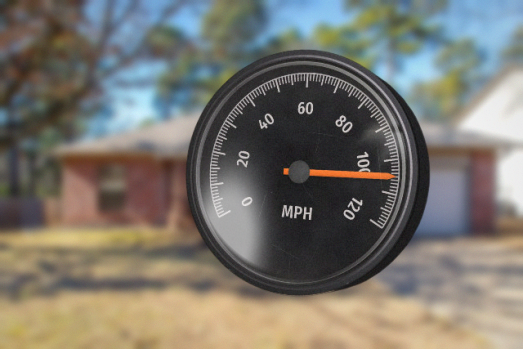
105
